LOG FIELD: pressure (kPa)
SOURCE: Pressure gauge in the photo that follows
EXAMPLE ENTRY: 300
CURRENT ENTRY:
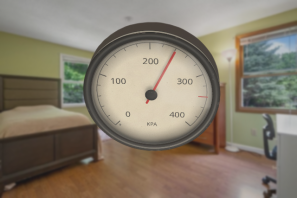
240
